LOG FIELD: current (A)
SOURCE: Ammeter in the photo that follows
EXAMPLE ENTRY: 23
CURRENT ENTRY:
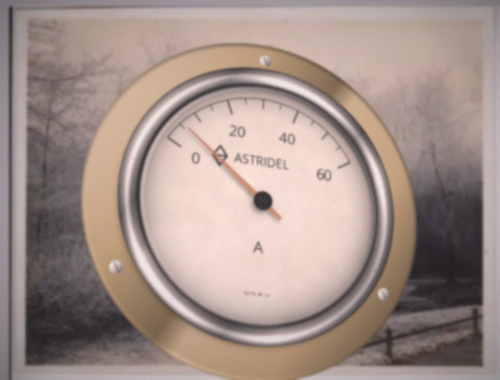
5
